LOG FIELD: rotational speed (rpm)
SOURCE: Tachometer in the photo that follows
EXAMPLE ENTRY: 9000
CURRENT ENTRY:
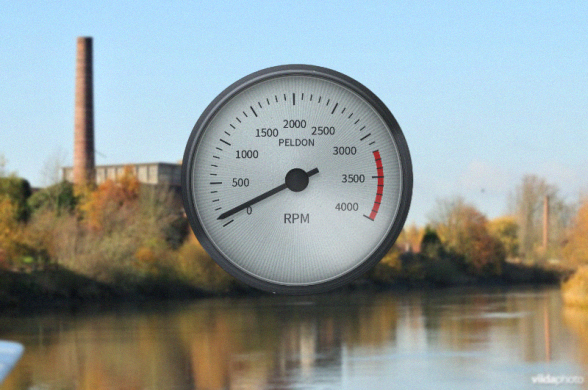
100
